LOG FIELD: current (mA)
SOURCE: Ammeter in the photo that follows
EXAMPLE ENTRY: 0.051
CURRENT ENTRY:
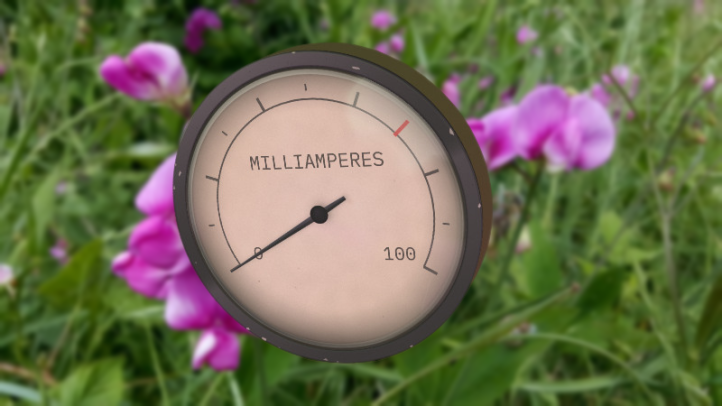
0
